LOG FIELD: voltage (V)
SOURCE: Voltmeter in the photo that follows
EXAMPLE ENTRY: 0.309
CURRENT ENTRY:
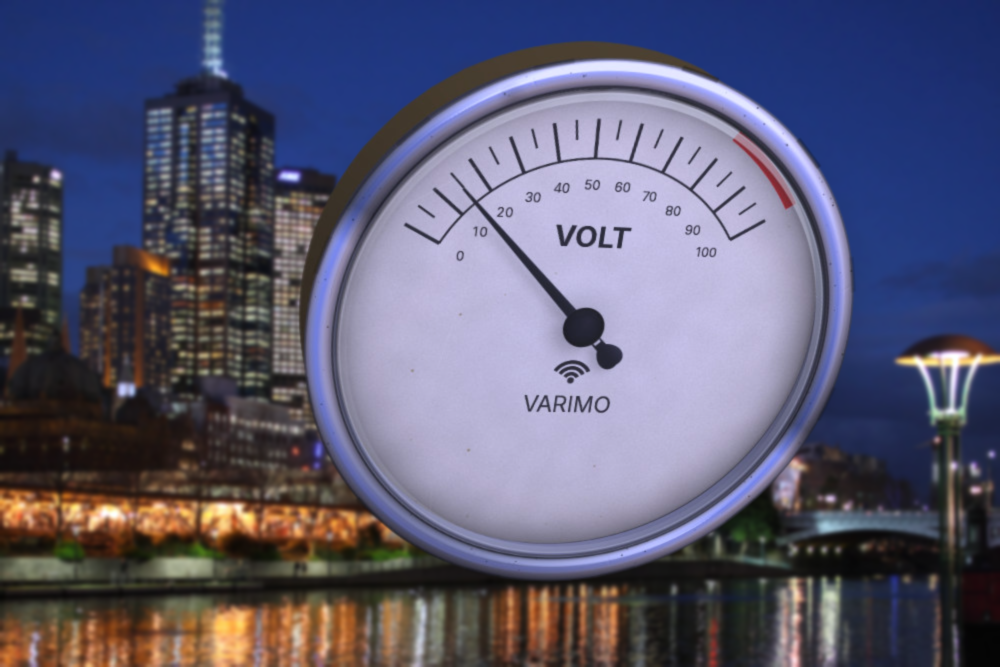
15
